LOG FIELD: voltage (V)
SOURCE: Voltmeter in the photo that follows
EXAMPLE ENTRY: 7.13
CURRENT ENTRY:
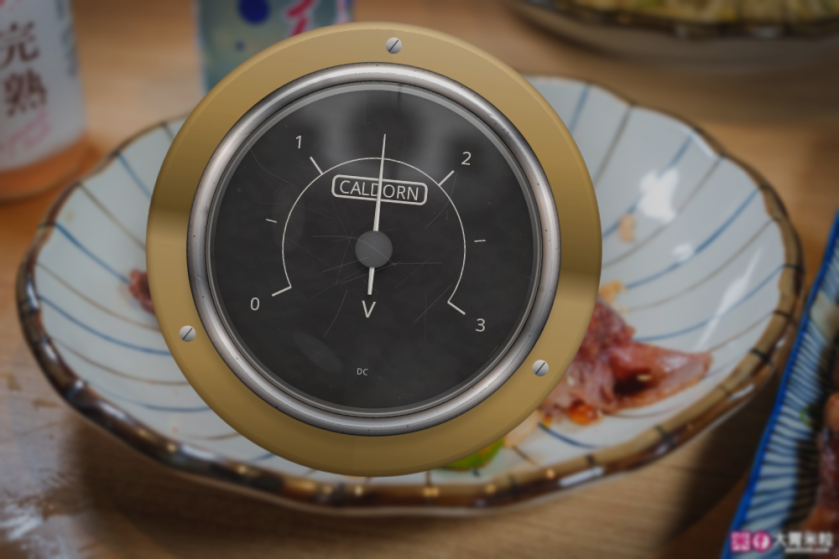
1.5
